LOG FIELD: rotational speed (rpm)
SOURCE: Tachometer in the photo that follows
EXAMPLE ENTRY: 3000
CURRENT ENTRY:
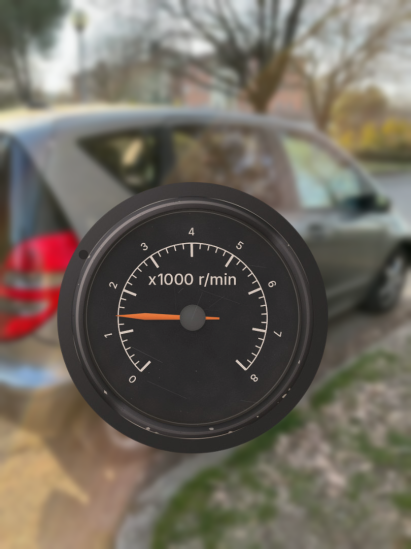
1400
